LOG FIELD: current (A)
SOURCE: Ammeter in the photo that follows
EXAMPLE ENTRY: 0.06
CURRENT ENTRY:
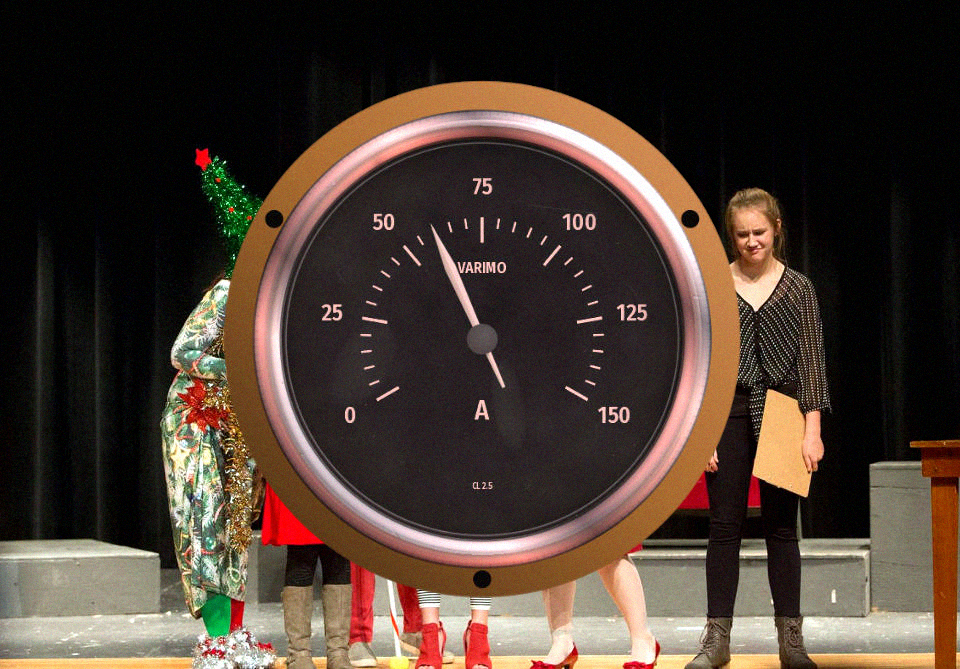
60
